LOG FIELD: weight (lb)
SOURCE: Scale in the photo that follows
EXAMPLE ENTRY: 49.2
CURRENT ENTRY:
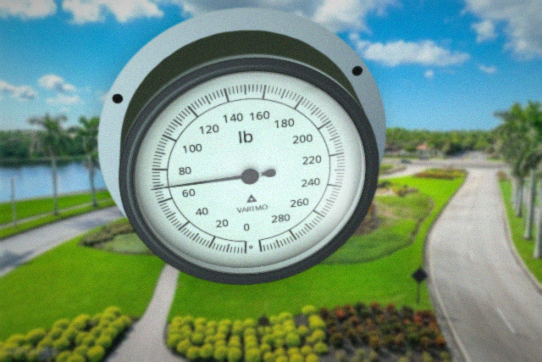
70
